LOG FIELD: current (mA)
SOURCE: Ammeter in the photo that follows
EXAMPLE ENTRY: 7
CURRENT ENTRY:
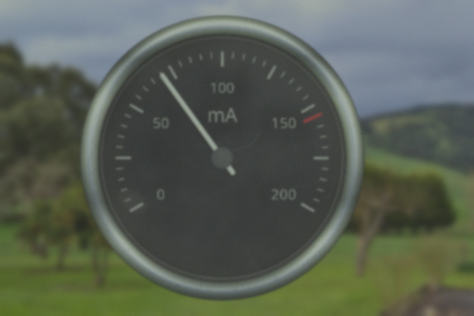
70
